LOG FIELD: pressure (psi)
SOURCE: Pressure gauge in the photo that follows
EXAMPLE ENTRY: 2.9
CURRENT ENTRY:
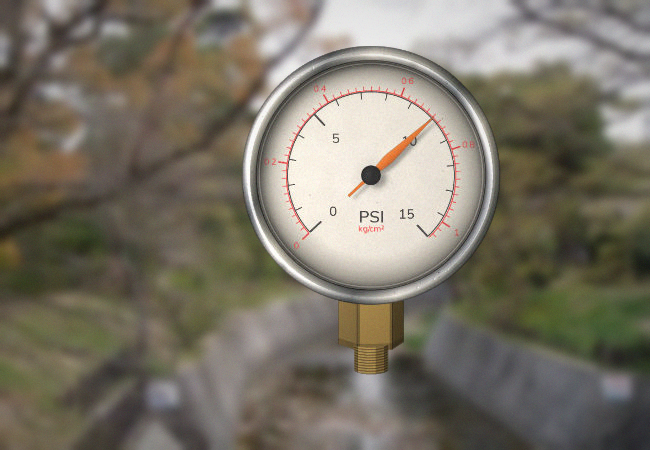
10
